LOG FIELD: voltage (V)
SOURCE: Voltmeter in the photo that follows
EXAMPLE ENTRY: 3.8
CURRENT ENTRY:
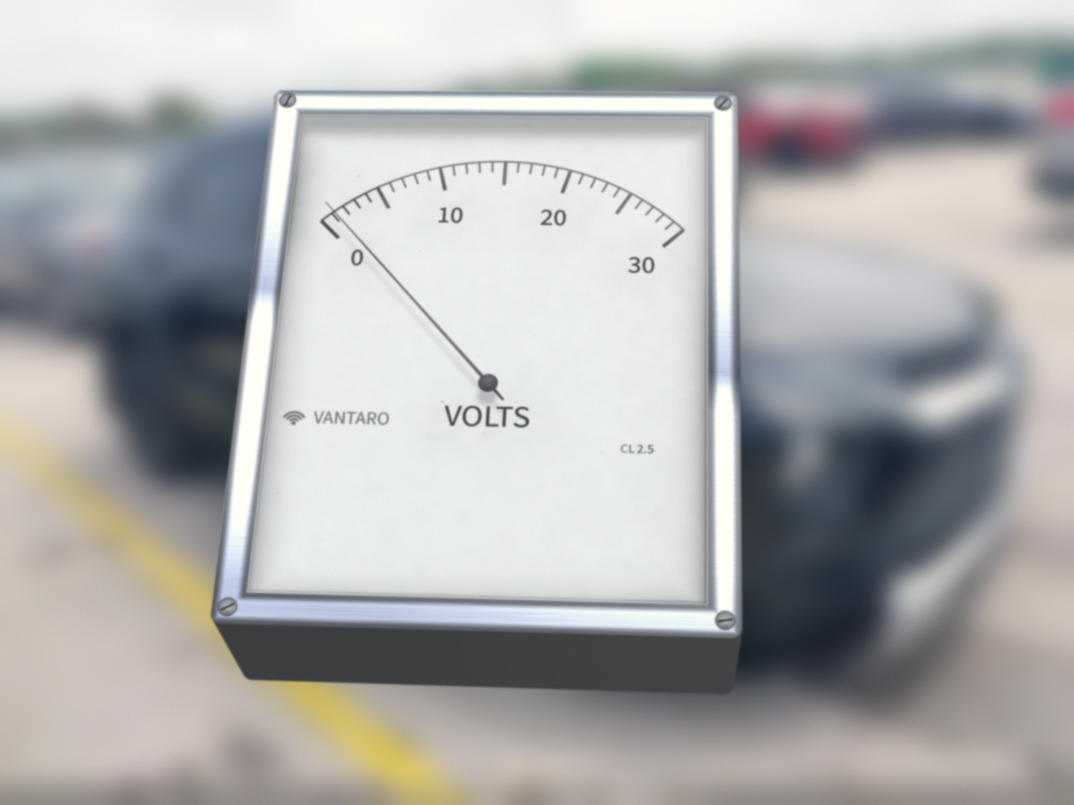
1
